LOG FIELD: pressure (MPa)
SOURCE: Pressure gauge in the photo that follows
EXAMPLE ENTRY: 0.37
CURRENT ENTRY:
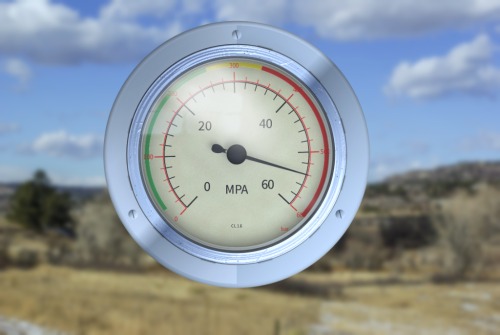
54
